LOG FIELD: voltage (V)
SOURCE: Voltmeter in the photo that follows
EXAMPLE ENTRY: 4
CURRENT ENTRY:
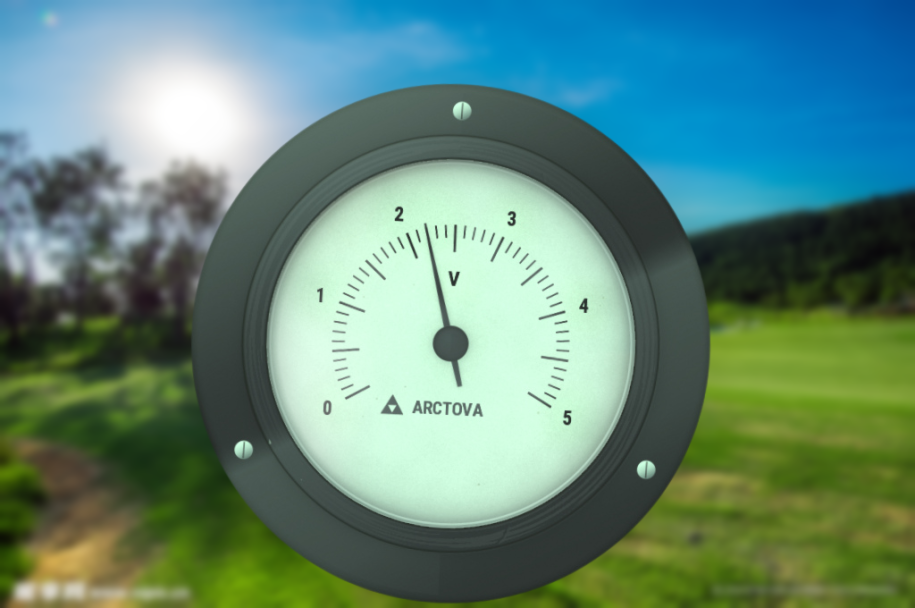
2.2
